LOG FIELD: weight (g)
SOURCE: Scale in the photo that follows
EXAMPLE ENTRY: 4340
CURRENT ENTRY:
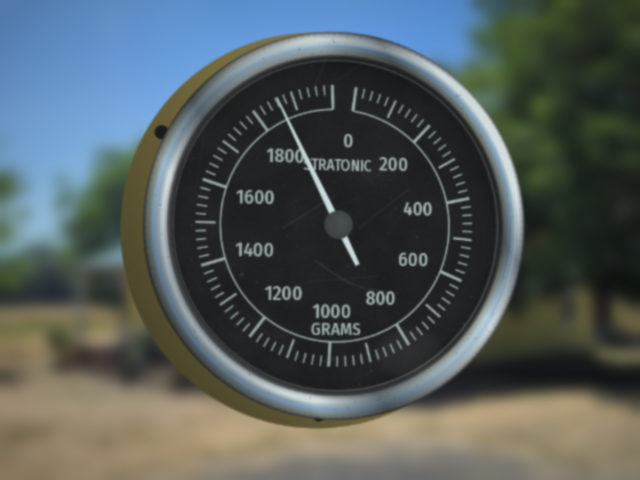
1860
